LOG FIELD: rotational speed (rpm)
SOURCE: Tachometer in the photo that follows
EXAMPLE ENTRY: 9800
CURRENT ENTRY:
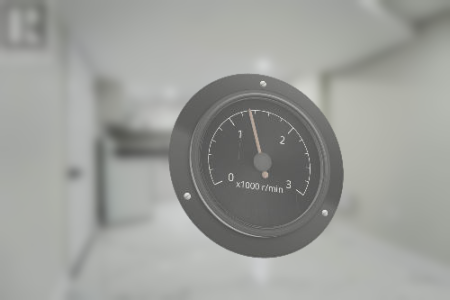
1300
